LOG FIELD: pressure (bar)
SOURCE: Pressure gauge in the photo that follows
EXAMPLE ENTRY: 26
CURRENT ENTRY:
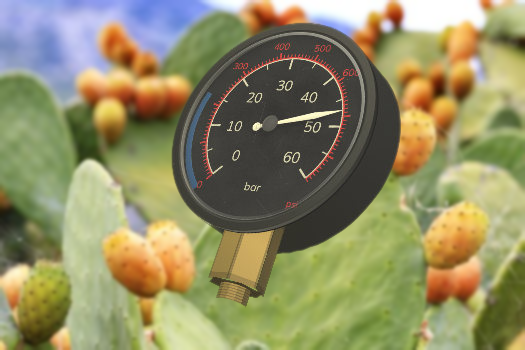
47.5
